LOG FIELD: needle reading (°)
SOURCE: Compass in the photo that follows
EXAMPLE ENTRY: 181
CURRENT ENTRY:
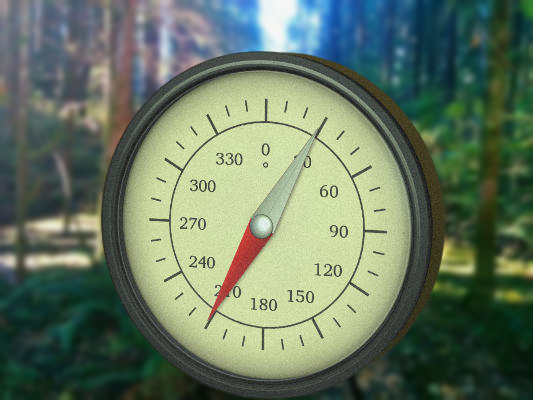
210
